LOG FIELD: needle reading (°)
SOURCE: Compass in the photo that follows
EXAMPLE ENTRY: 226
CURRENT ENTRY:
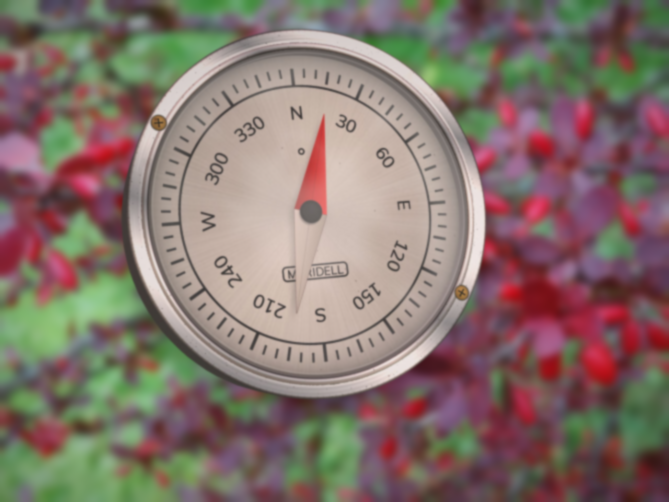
15
